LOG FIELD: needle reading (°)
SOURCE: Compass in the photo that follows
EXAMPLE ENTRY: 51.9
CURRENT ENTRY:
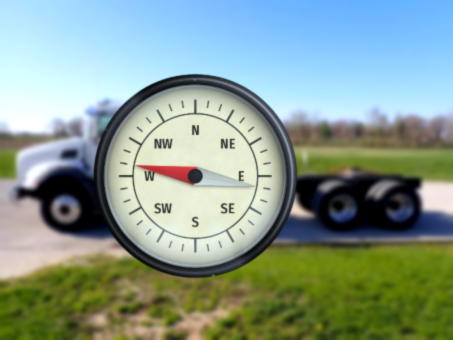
280
